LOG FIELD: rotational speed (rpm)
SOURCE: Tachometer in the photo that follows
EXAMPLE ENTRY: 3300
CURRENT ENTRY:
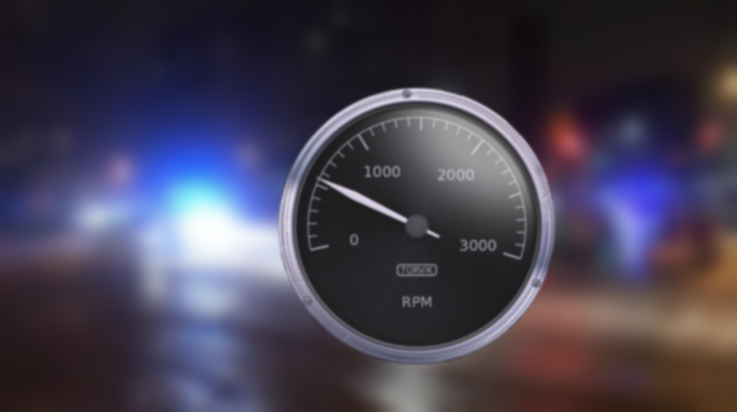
550
